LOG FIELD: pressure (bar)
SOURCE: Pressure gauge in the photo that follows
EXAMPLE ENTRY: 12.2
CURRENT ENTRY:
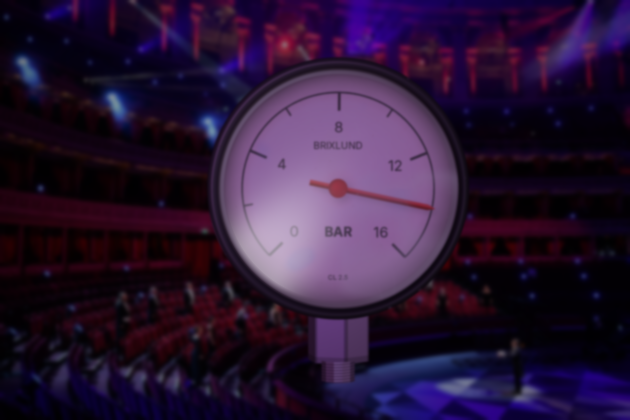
14
